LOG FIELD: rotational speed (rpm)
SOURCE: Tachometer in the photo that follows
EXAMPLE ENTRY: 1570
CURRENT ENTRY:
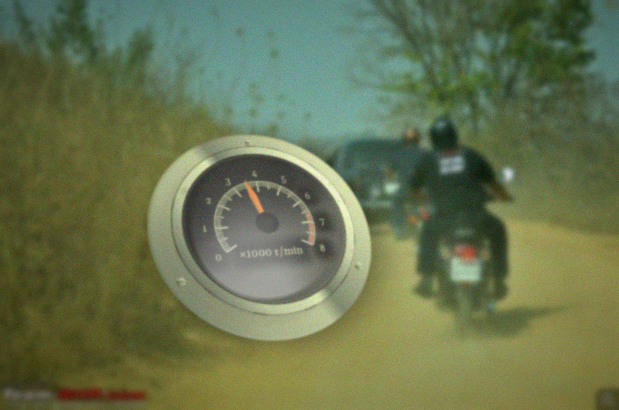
3500
